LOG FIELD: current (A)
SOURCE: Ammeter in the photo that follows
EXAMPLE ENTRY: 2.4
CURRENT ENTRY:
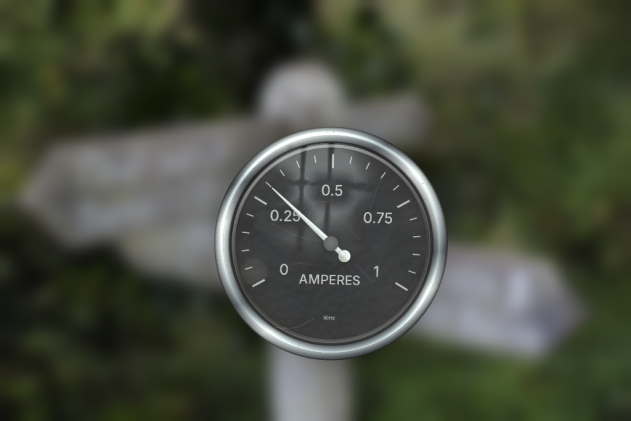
0.3
